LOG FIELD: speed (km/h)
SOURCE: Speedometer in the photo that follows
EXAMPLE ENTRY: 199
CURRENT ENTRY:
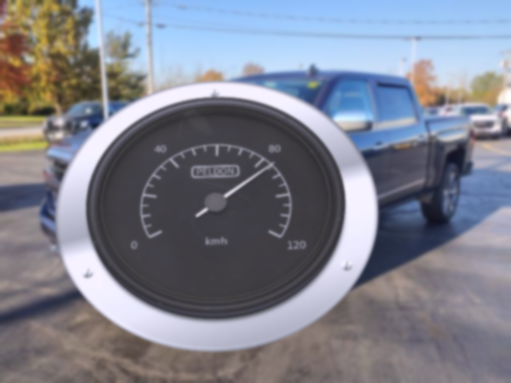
85
